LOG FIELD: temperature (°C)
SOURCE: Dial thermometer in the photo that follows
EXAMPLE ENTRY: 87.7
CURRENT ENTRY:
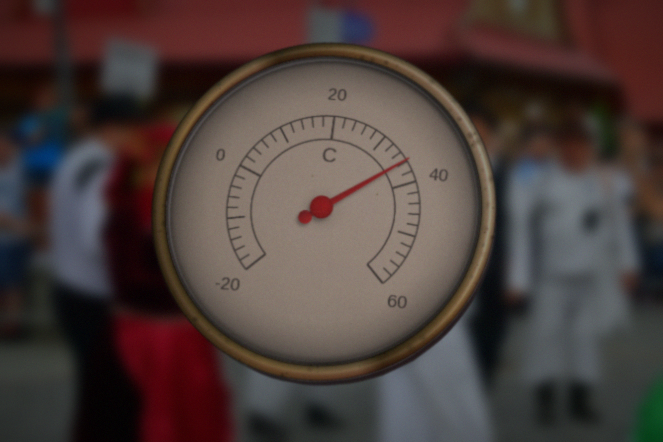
36
